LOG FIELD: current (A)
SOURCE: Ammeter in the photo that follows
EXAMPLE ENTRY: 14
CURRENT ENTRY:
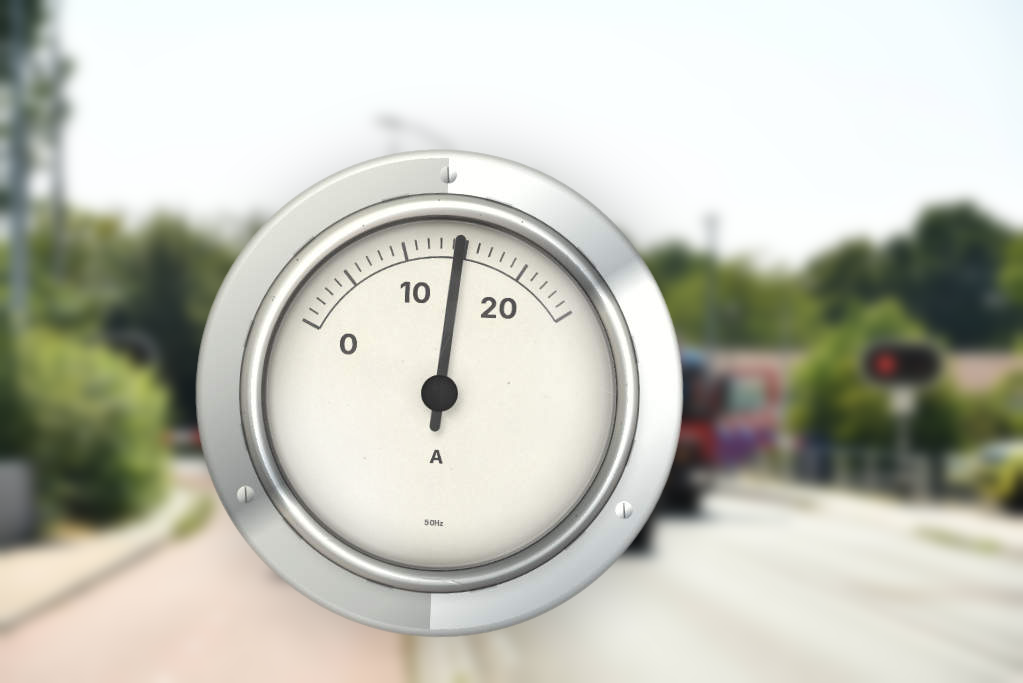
14.5
